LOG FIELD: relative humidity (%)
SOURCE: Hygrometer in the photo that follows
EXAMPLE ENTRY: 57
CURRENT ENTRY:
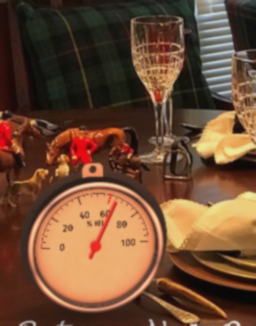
64
